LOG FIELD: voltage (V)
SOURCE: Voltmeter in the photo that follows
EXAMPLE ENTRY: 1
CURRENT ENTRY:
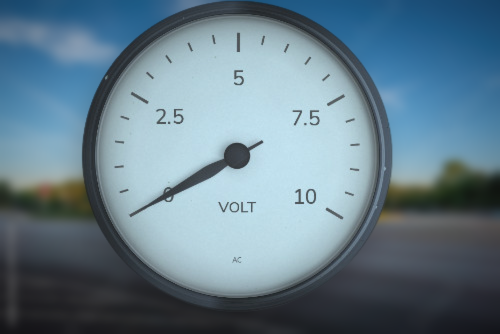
0
